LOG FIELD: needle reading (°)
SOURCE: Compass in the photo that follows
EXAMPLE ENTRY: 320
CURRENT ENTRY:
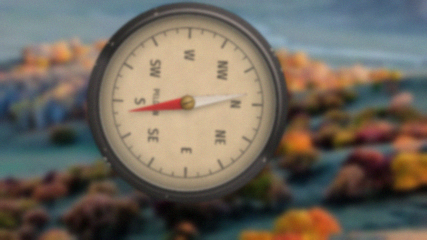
170
